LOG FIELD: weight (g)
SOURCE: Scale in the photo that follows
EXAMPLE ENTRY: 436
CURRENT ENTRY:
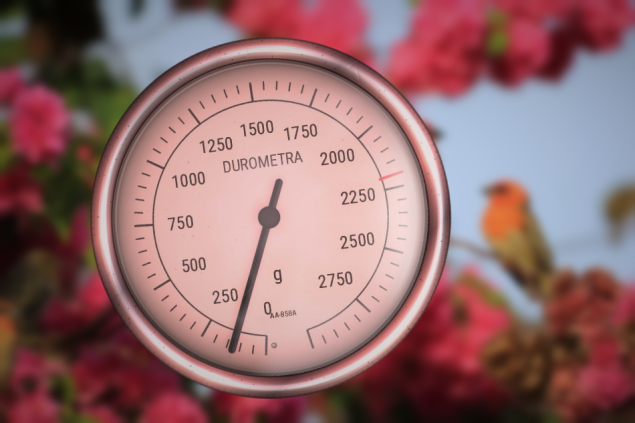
125
